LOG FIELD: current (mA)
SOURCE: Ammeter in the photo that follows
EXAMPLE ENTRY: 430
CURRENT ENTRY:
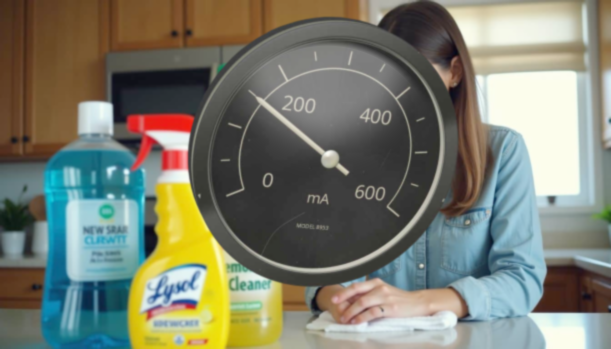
150
